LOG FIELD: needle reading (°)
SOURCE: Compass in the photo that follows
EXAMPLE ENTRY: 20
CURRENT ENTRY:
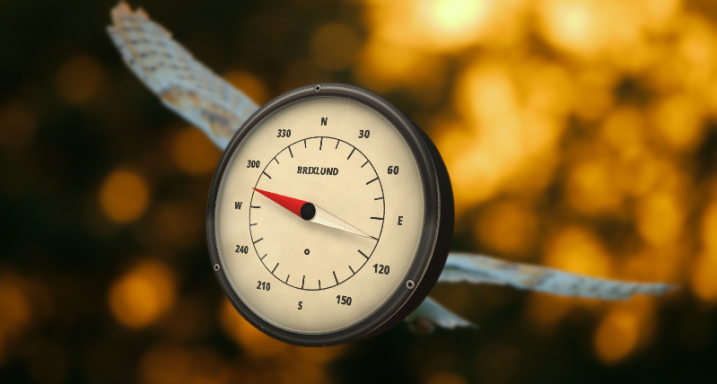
285
